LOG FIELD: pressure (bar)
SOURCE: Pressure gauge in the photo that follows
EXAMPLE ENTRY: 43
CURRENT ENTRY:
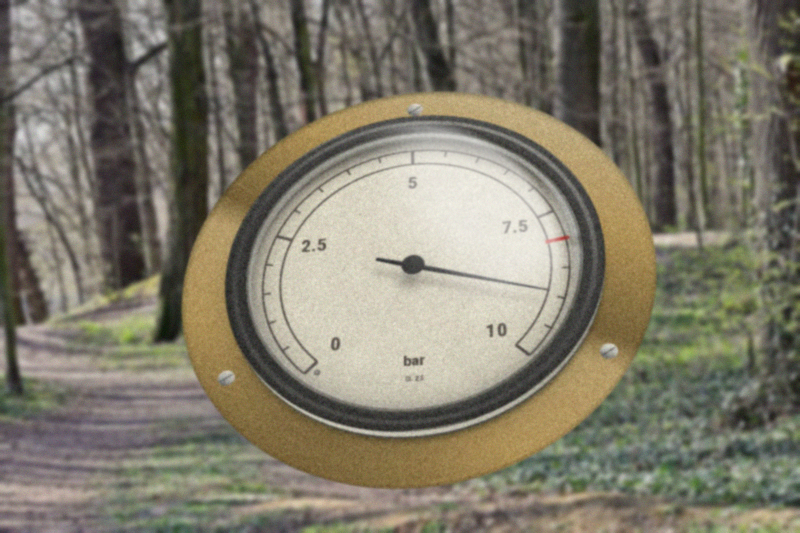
9
